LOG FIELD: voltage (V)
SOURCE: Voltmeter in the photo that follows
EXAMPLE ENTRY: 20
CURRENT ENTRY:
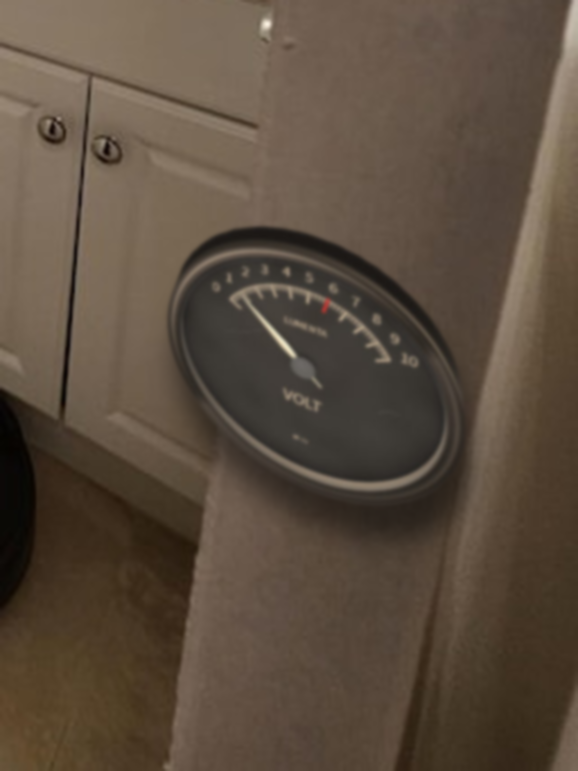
1
